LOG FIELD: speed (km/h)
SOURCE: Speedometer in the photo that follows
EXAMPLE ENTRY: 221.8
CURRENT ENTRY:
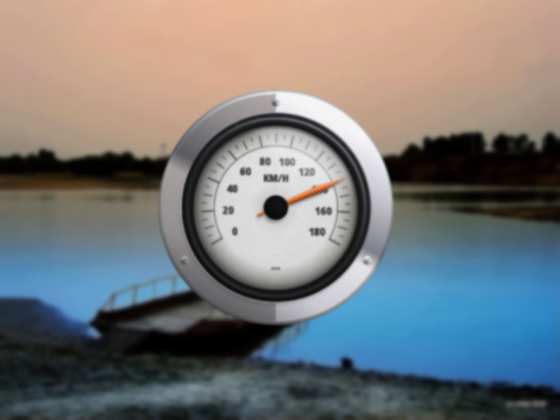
140
